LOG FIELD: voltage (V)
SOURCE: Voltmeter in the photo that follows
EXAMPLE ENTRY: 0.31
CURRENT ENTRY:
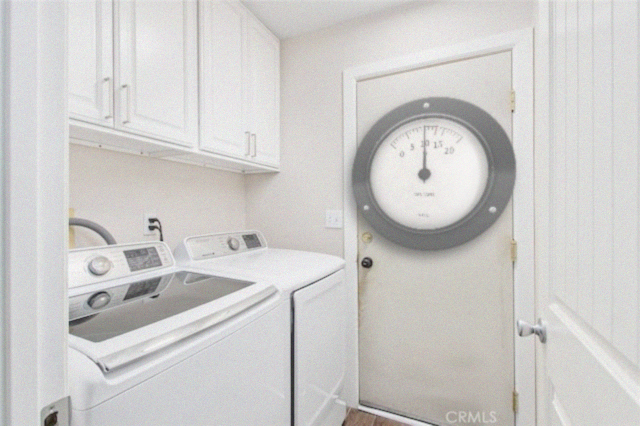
10
